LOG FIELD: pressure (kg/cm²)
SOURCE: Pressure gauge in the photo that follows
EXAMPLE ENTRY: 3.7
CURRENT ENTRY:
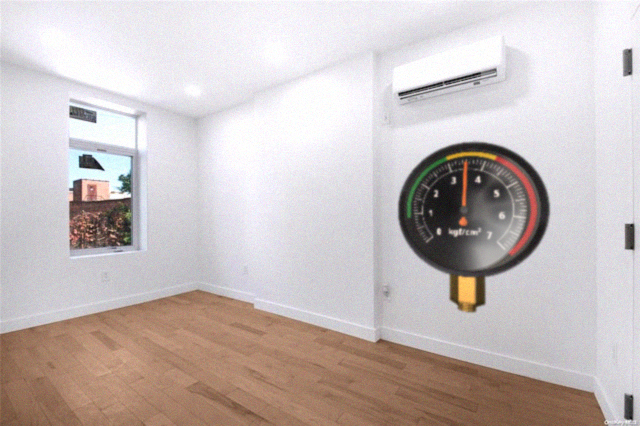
3.5
